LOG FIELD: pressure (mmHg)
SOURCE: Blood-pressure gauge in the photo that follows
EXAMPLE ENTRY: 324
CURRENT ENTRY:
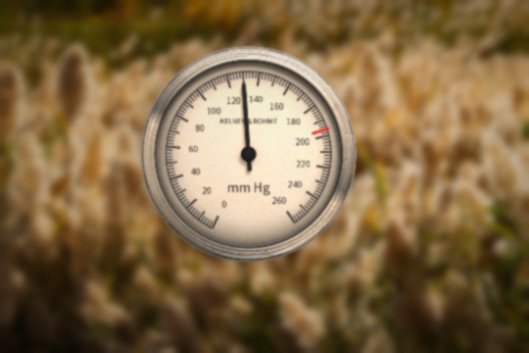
130
